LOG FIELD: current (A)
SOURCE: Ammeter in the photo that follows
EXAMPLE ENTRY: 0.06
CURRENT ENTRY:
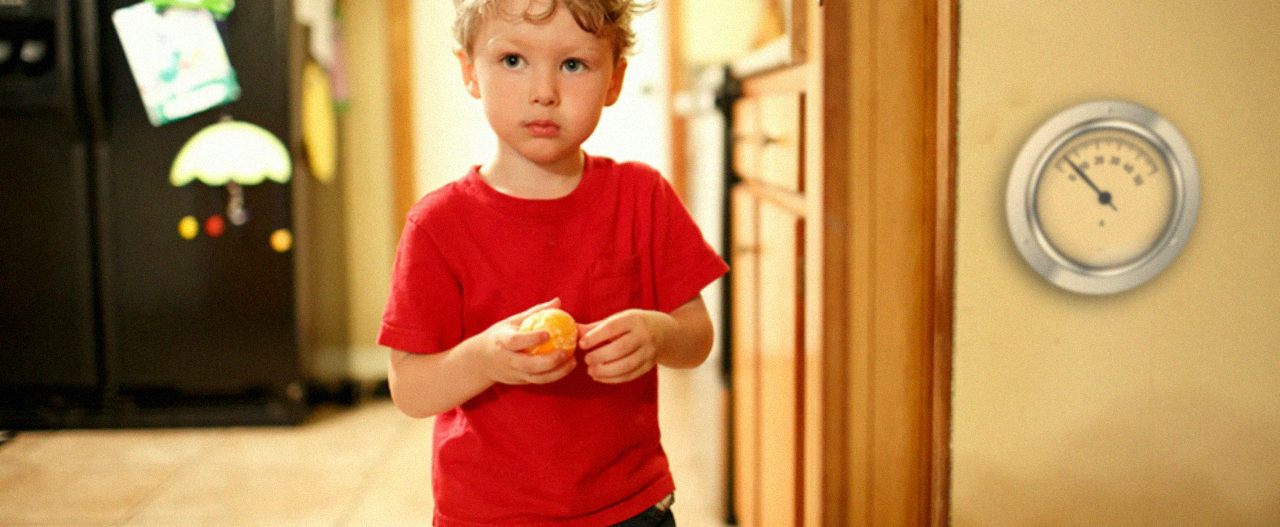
5
